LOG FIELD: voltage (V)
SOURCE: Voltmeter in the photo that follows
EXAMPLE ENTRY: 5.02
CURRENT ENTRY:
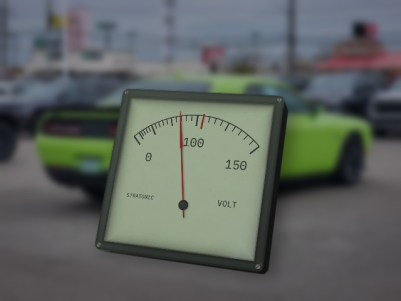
85
